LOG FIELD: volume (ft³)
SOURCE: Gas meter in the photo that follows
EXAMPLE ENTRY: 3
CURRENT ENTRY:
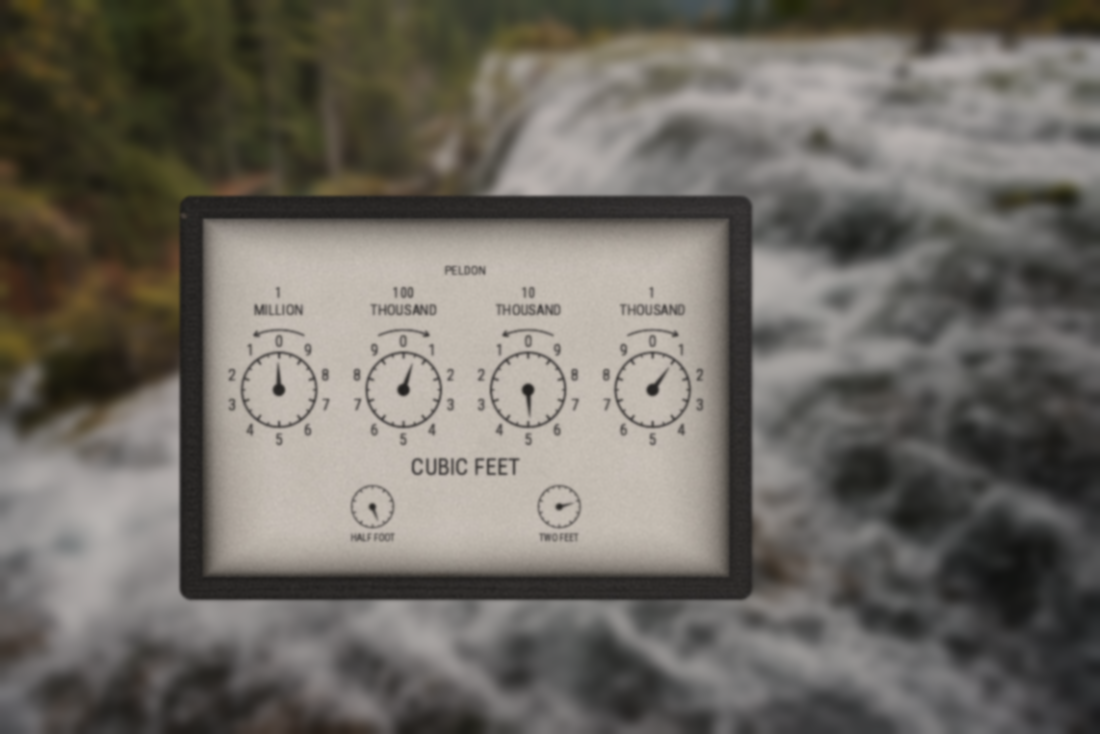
5100
